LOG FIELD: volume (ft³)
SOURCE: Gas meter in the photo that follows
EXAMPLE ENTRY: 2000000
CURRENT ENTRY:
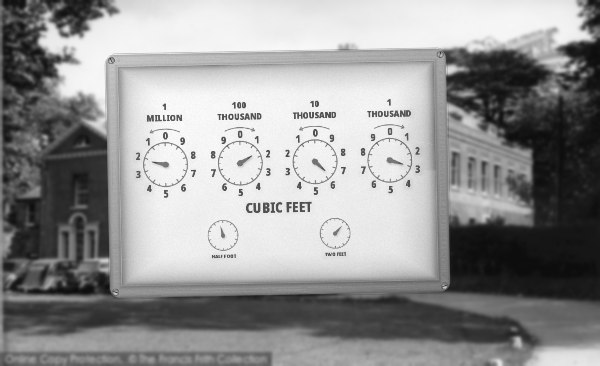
216300
